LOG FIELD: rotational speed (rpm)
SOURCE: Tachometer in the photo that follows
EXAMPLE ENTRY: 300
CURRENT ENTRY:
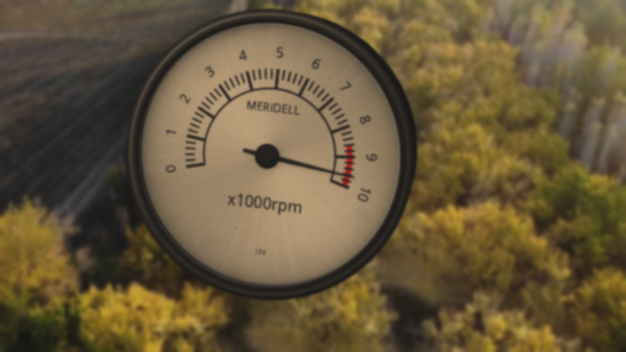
9600
